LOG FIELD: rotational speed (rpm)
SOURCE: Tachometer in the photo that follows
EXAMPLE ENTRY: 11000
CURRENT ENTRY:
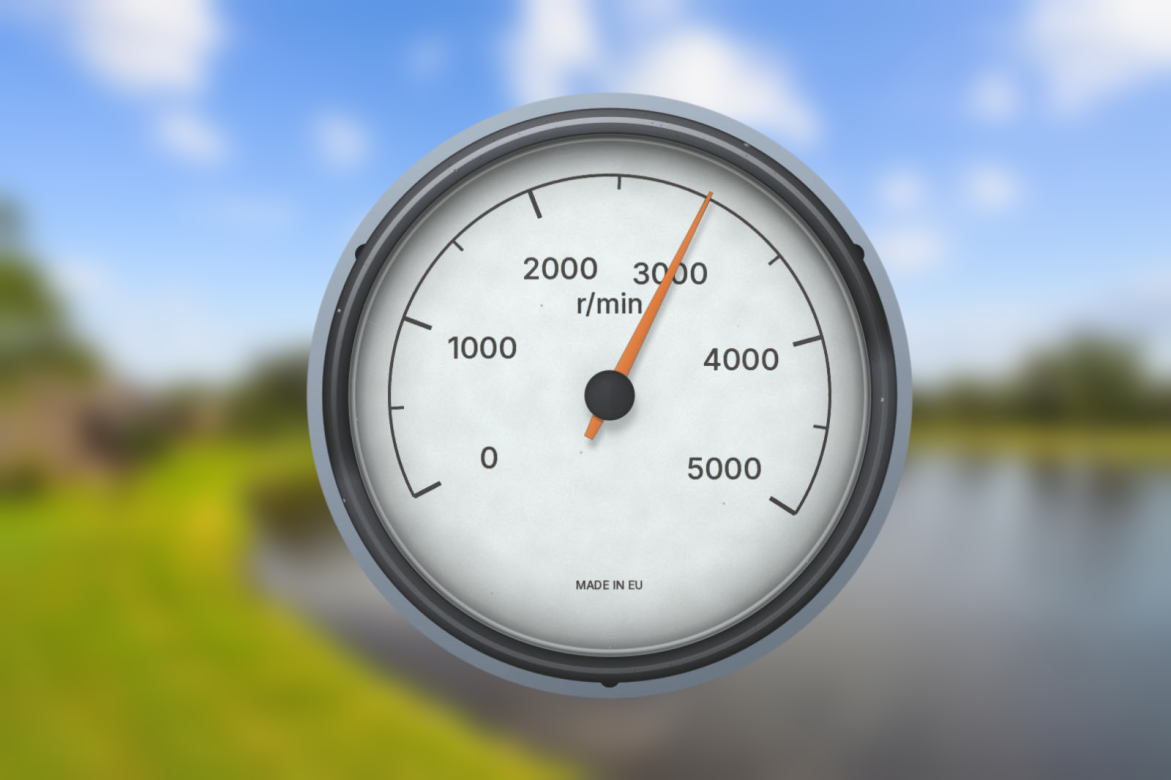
3000
